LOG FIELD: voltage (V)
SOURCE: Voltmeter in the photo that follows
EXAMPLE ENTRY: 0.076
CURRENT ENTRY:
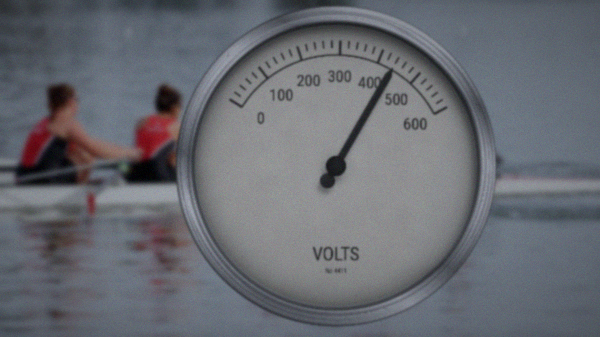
440
